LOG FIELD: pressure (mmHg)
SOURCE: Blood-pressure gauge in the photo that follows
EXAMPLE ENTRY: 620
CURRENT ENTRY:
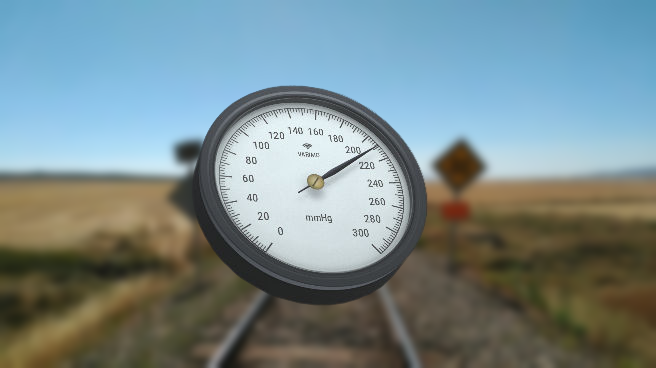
210
